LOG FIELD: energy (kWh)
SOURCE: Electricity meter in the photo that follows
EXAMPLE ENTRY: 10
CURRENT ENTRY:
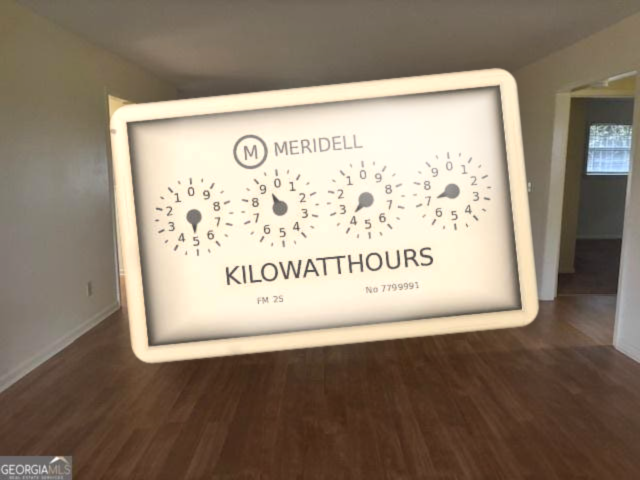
4937
